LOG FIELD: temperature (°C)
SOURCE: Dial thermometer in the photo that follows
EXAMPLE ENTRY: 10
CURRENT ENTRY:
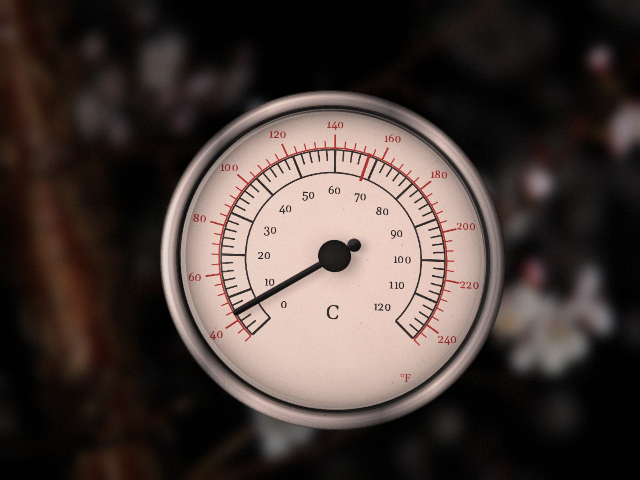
6
